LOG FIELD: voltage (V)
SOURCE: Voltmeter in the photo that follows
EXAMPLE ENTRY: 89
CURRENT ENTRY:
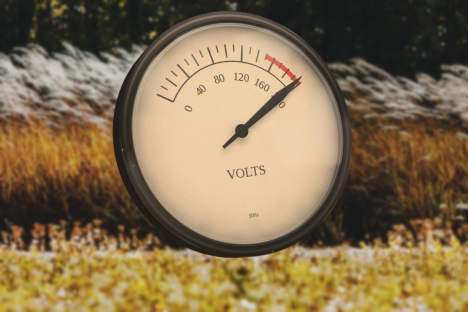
195
